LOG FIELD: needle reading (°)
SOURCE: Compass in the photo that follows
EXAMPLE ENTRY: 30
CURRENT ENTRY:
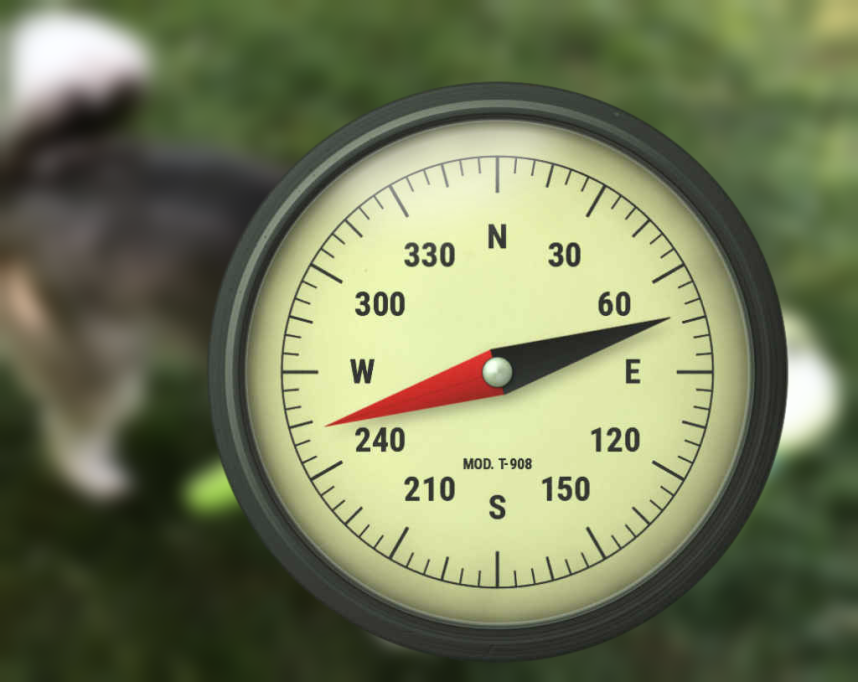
252.5
